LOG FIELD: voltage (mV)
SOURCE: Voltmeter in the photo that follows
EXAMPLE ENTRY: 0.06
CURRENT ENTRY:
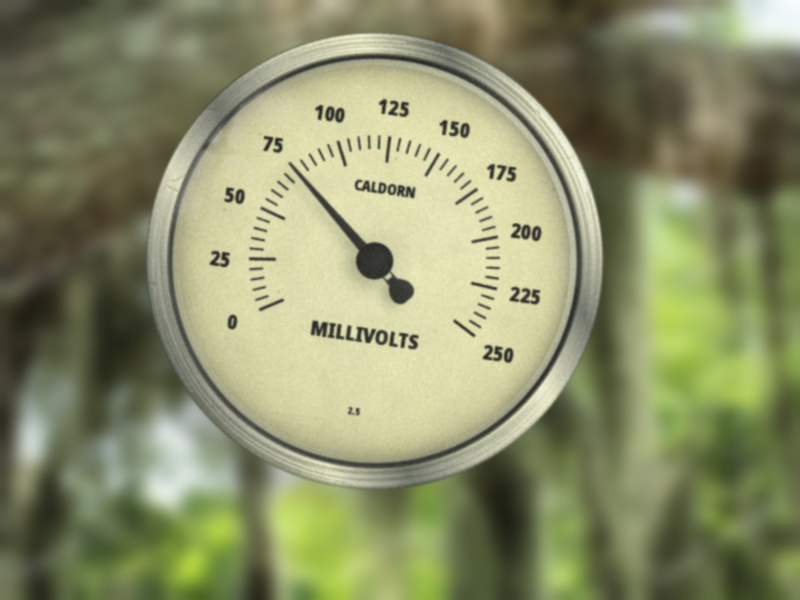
75
